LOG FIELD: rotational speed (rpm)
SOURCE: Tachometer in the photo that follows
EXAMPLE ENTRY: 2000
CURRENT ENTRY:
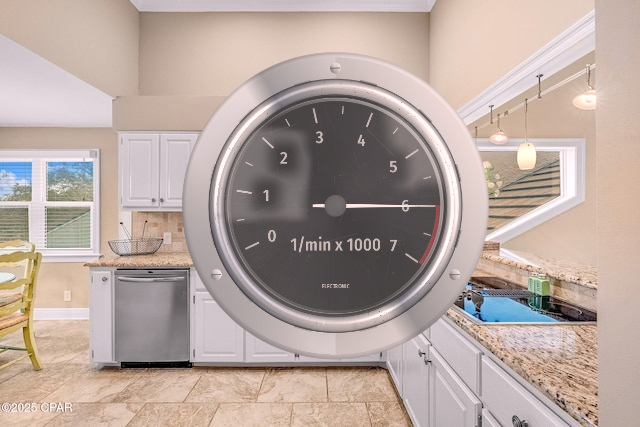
6000
